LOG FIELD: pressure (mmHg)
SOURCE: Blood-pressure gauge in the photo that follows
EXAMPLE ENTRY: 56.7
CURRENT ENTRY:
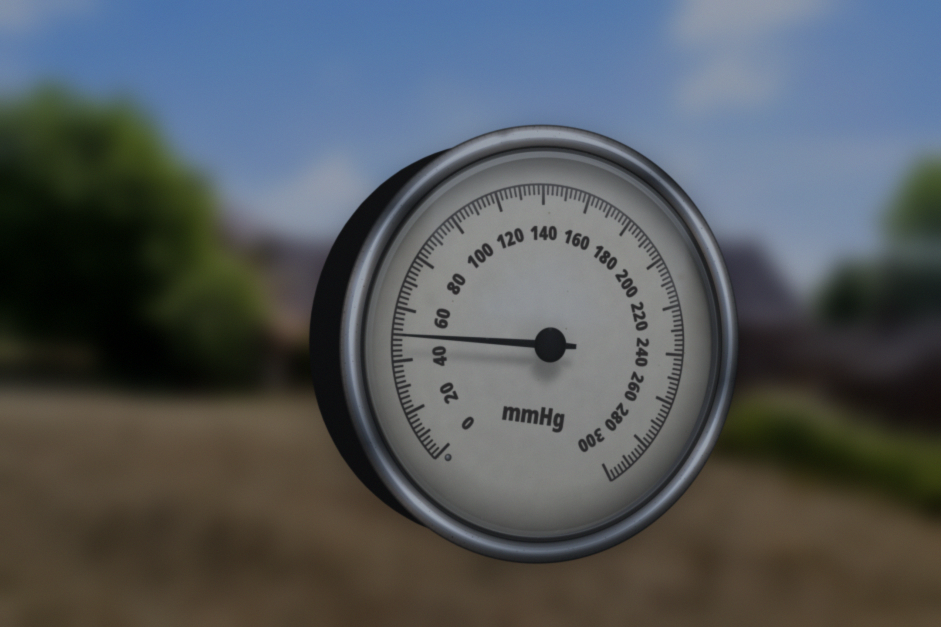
50
